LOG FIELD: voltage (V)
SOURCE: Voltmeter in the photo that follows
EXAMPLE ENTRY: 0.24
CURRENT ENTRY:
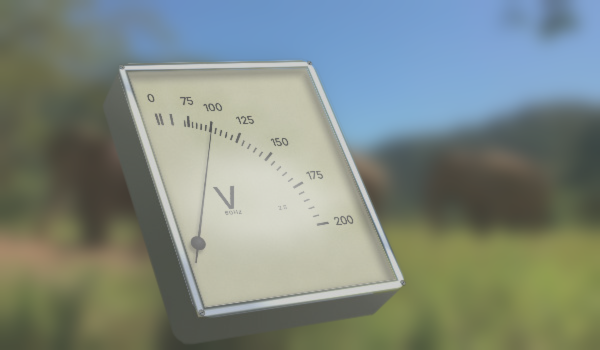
100
